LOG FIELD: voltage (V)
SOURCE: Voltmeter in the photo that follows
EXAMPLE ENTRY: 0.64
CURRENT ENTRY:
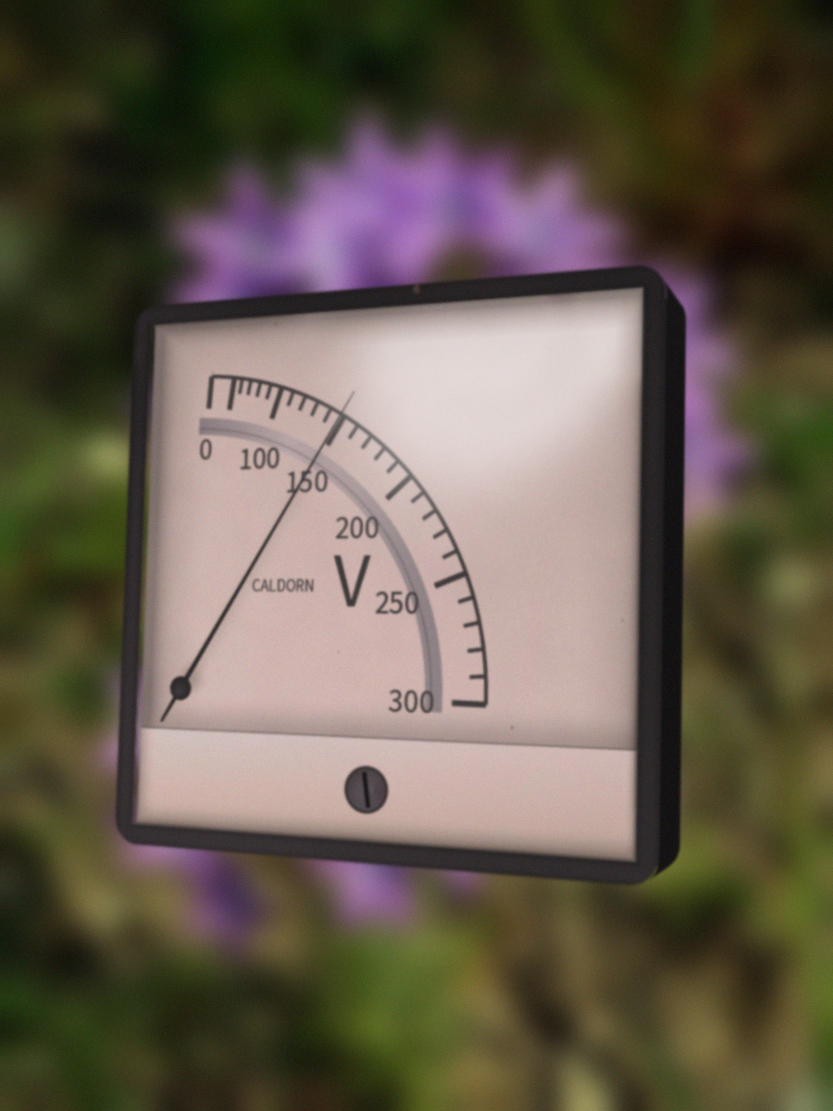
150
